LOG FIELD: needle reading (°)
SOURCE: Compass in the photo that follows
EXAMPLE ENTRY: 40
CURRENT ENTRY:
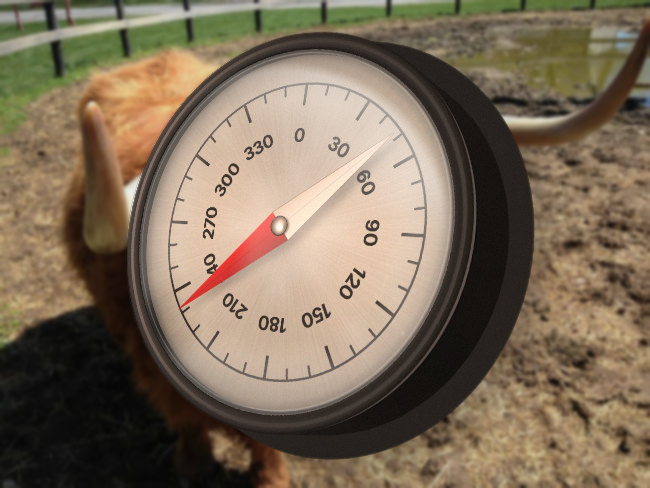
230
